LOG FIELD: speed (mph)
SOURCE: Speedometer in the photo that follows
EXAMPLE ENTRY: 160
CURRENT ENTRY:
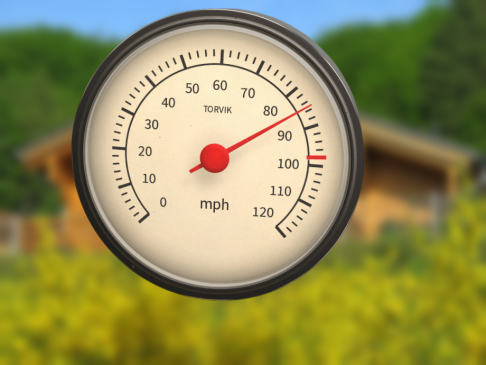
85
